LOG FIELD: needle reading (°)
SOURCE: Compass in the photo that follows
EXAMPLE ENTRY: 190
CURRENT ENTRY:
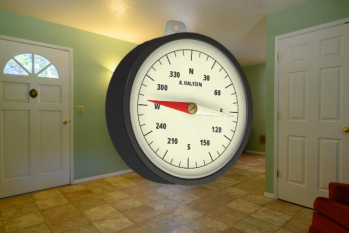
275
